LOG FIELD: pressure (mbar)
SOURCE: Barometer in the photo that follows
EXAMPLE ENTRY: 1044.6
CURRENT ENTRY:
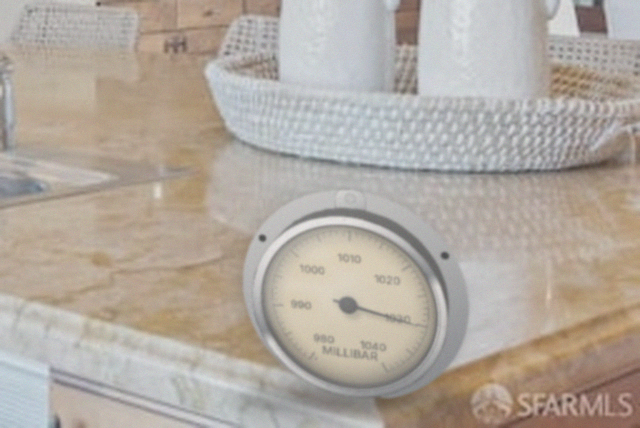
1030
